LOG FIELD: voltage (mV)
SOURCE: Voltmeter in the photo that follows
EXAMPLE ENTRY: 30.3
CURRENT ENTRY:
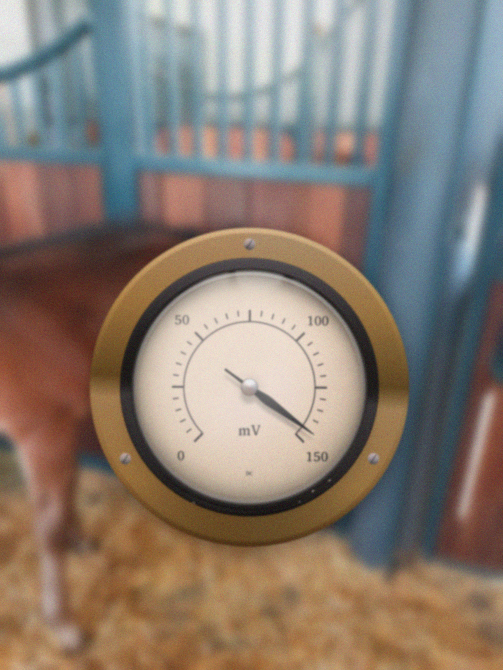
145
